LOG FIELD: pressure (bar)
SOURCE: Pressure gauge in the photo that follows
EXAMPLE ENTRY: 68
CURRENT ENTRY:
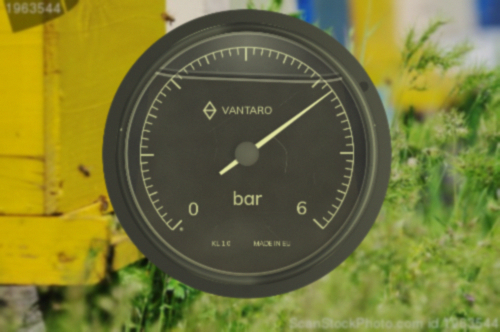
4.2
